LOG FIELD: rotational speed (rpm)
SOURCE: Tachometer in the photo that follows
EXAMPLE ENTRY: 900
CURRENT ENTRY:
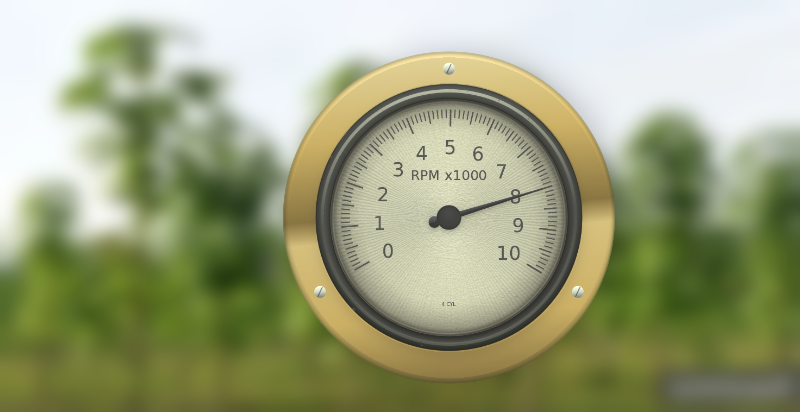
8000
